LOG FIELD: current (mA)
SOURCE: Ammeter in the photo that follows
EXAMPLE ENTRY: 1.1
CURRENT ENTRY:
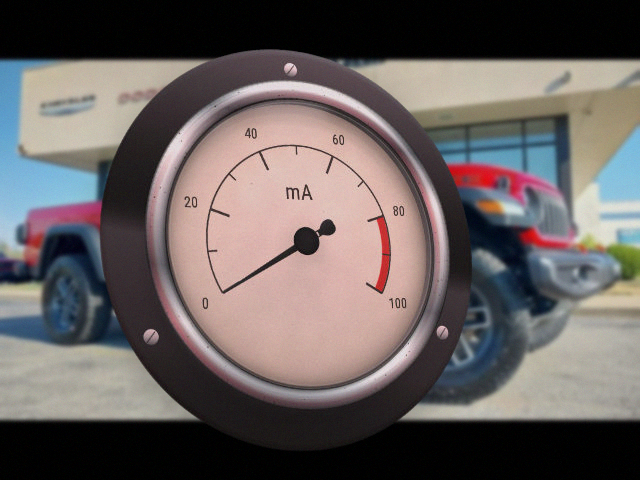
0
